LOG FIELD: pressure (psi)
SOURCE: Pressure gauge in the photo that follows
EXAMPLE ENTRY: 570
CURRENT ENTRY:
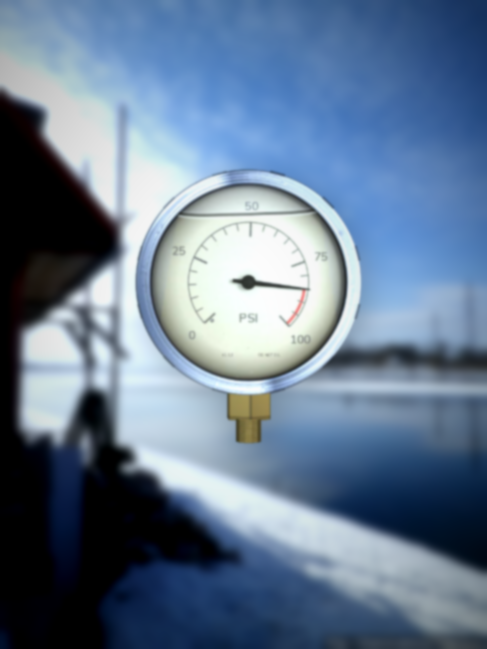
85
